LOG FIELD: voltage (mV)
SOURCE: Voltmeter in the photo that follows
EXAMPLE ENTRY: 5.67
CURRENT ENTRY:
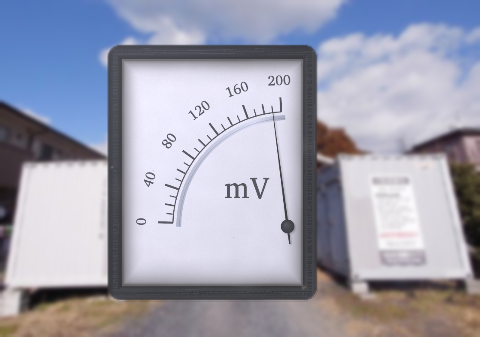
190
